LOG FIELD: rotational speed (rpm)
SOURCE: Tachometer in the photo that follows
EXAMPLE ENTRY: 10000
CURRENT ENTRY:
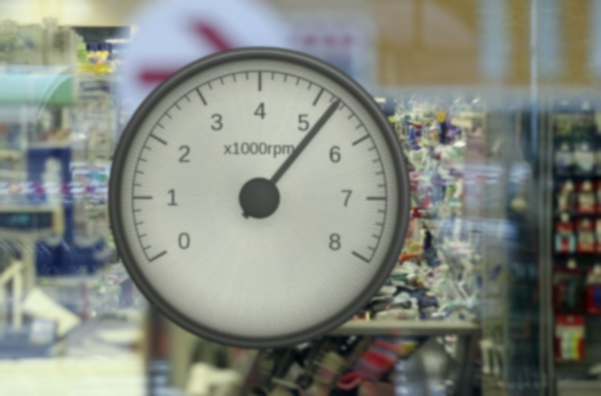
5300
